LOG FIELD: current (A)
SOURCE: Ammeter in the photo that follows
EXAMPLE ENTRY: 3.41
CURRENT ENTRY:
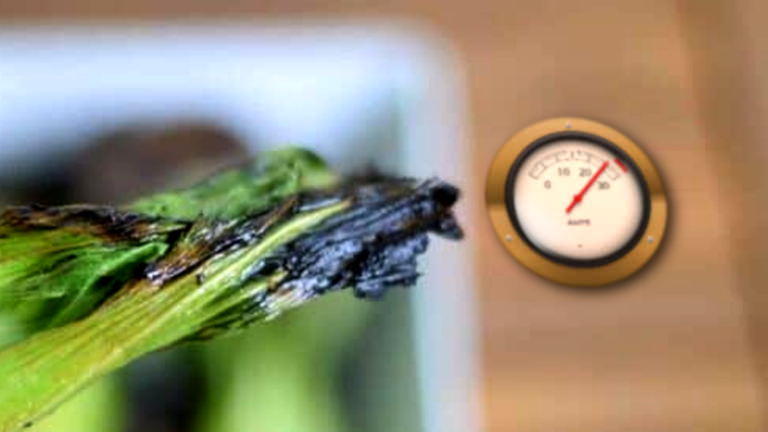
25
